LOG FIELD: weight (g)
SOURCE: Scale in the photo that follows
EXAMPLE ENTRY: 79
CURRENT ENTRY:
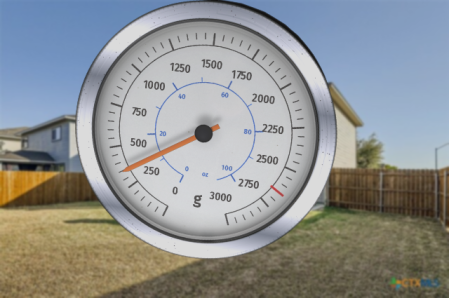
350
